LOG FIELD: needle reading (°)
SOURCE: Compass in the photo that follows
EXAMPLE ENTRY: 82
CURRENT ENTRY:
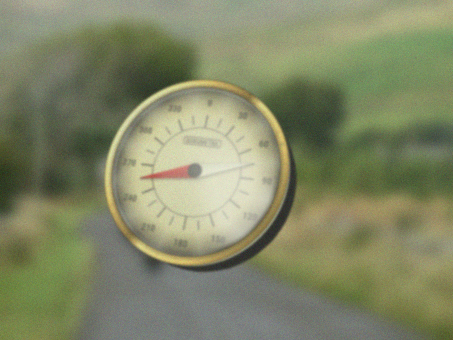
255
